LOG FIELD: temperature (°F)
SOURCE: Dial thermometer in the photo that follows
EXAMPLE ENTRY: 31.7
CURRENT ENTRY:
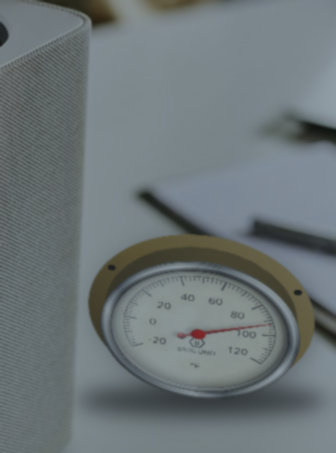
90
